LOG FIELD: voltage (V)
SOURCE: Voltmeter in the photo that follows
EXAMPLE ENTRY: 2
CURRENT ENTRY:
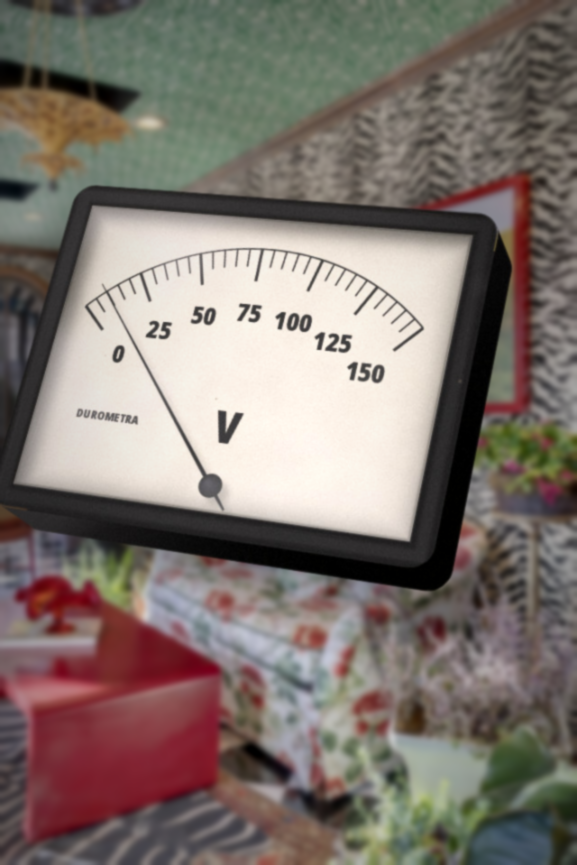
10
